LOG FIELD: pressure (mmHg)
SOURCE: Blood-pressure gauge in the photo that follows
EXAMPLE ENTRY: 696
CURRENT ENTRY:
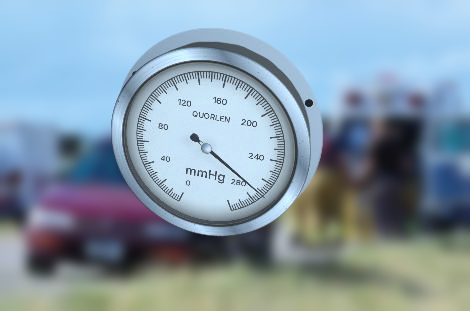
270
